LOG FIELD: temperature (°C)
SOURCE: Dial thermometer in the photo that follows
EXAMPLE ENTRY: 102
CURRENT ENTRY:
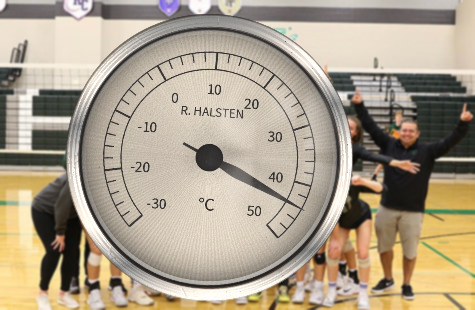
44
